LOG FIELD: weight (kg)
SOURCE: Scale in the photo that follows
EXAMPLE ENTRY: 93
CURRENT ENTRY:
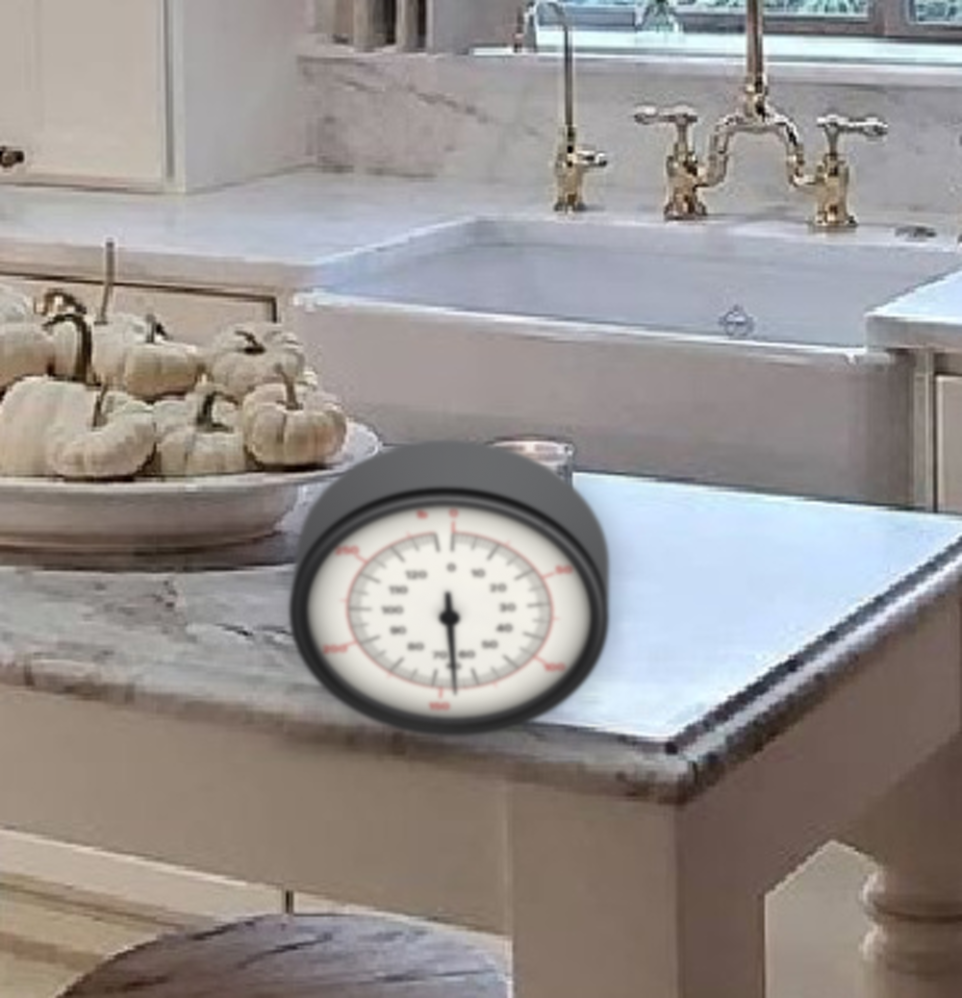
65
